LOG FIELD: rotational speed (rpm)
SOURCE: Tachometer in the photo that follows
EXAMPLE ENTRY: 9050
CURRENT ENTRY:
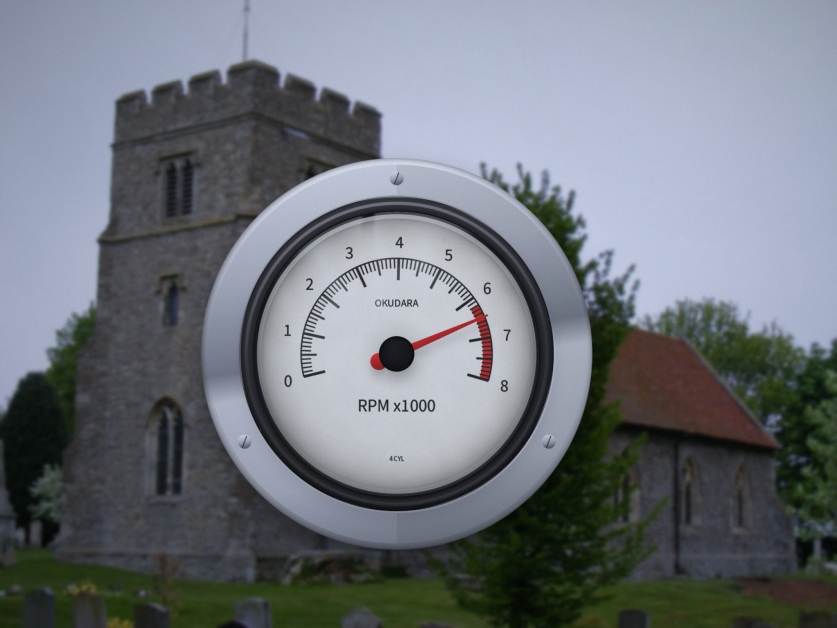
6500
